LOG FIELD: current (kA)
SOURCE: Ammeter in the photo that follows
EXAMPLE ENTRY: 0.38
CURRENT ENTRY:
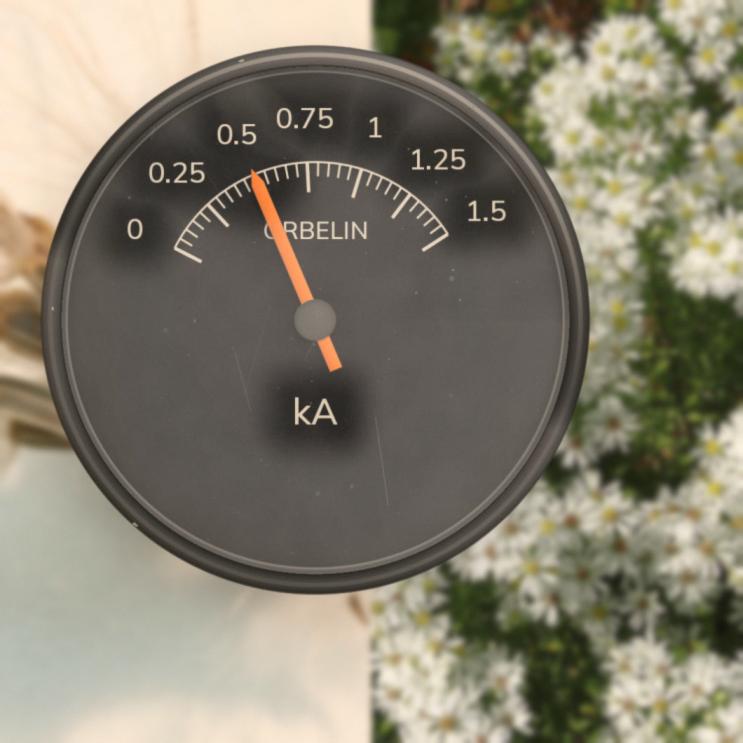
0.5
